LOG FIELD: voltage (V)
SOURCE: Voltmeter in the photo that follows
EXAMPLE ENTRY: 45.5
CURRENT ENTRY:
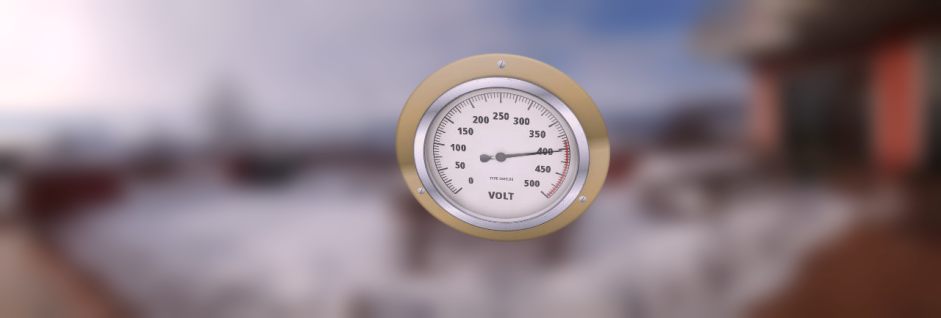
400
